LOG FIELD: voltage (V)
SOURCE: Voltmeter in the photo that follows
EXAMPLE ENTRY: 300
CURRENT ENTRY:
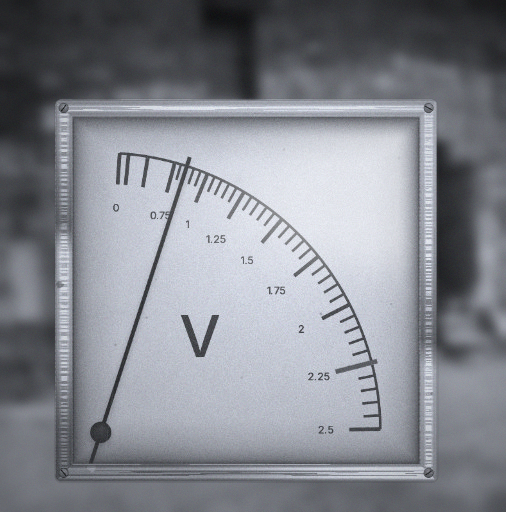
0.85
